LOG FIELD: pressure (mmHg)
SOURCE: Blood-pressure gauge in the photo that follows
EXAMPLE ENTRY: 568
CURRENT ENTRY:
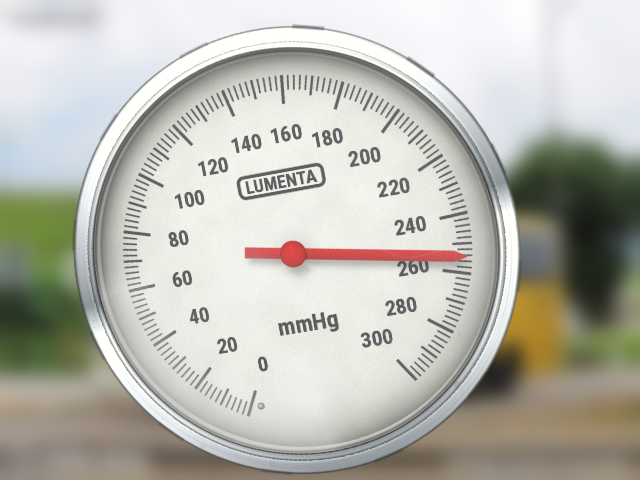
254
